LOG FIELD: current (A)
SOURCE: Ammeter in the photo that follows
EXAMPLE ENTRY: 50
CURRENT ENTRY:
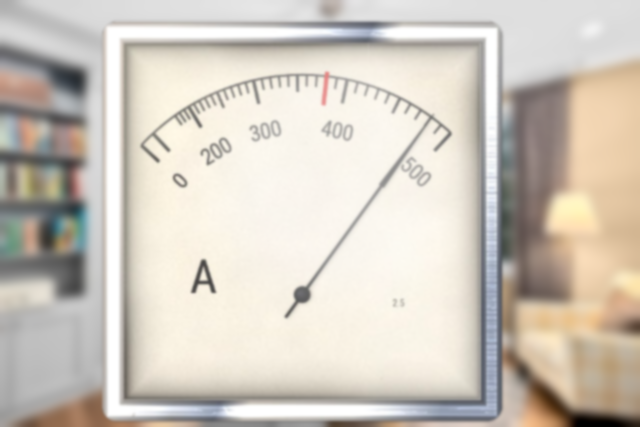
480
